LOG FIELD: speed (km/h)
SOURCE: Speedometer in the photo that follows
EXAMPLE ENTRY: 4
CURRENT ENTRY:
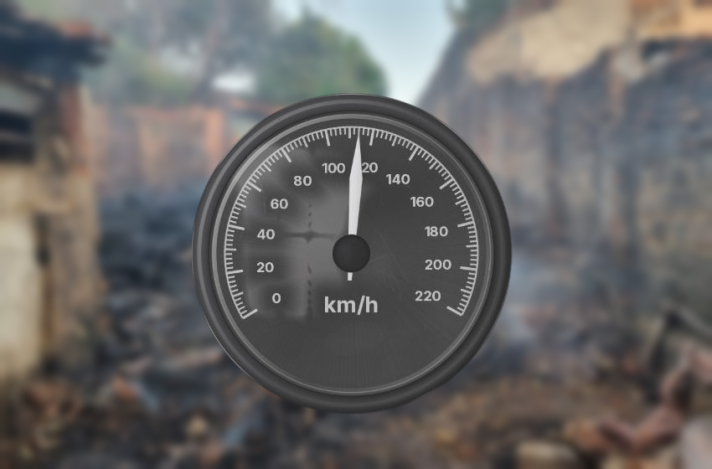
114
